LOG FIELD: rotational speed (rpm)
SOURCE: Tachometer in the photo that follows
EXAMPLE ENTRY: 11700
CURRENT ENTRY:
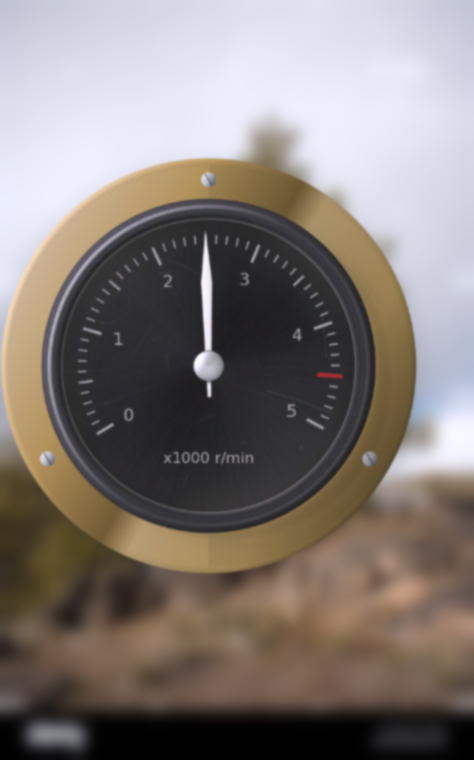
2500
